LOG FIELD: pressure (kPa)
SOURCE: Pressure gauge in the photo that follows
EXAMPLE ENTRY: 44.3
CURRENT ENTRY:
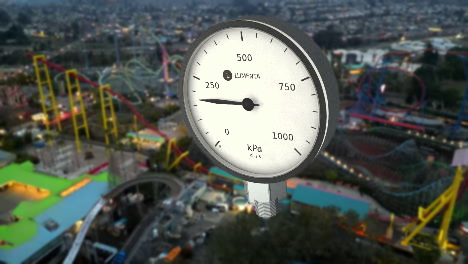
175
